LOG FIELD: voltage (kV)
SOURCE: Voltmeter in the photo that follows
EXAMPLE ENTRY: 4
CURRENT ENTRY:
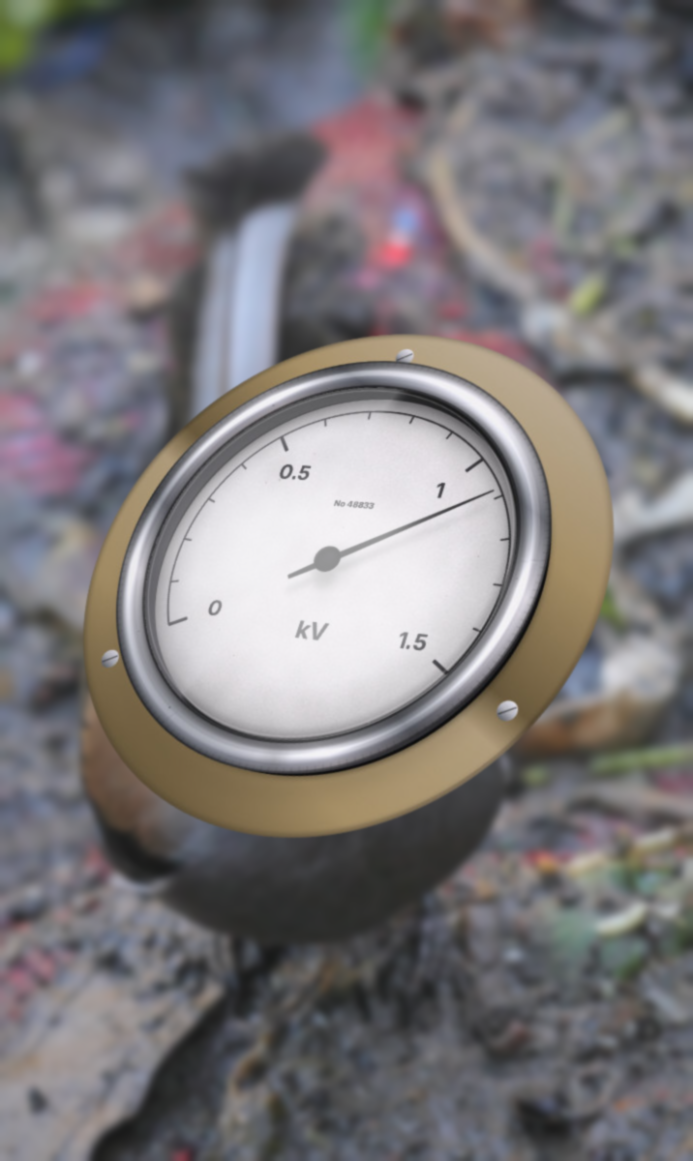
1.1
